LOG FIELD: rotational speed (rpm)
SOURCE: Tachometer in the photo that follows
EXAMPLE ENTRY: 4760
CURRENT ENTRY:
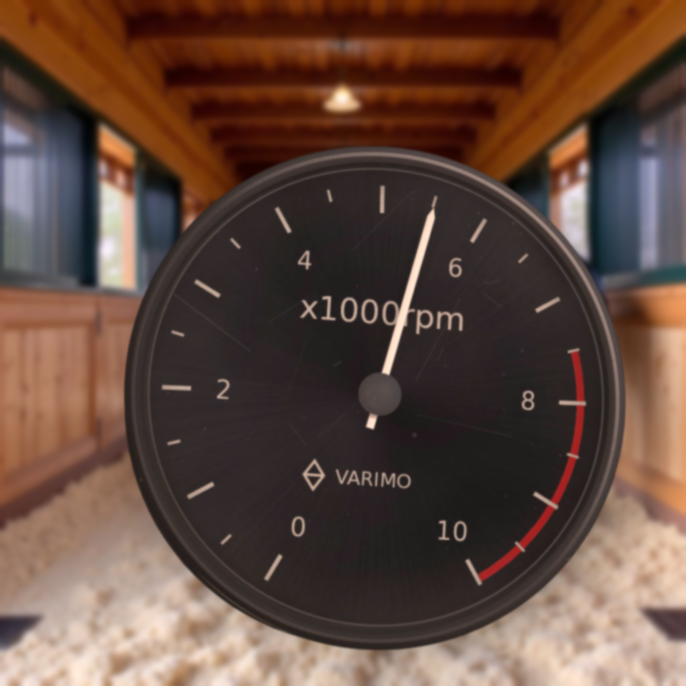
5500
